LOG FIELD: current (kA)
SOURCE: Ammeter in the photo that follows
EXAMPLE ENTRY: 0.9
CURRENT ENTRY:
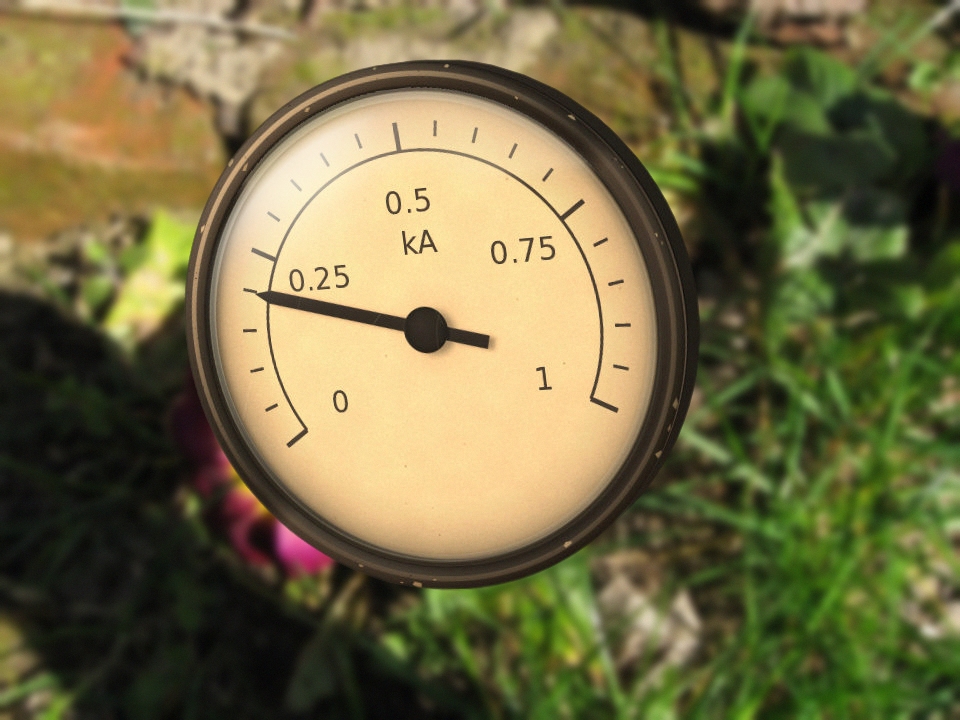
0.2
